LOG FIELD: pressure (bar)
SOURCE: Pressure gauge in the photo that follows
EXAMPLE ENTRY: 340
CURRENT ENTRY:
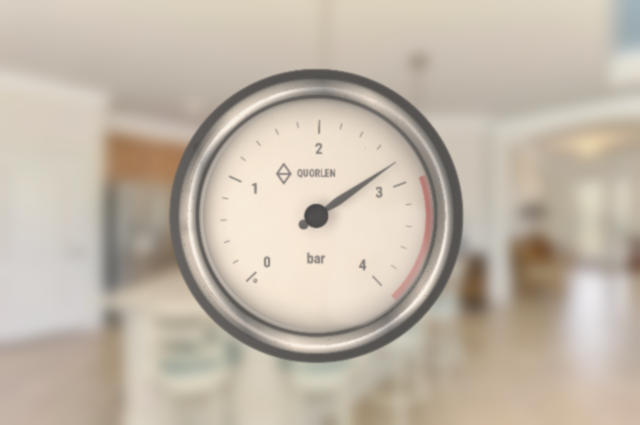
2.8
